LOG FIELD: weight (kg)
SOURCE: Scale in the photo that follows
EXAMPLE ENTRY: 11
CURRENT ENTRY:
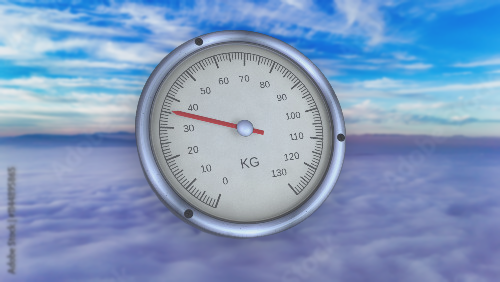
35
